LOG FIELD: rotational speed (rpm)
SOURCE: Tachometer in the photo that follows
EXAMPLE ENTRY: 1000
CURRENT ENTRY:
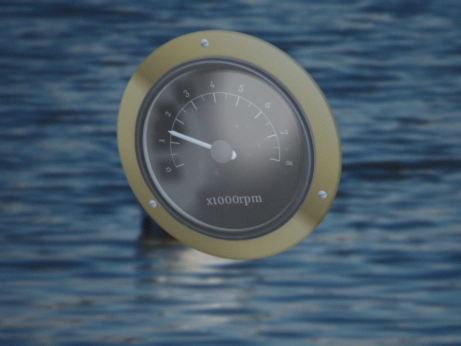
1500
